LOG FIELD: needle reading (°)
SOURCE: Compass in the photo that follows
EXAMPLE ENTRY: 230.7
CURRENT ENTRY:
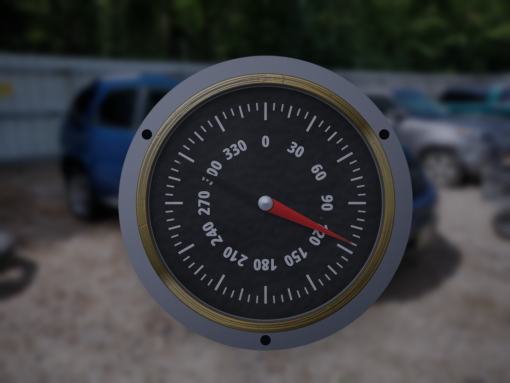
115
